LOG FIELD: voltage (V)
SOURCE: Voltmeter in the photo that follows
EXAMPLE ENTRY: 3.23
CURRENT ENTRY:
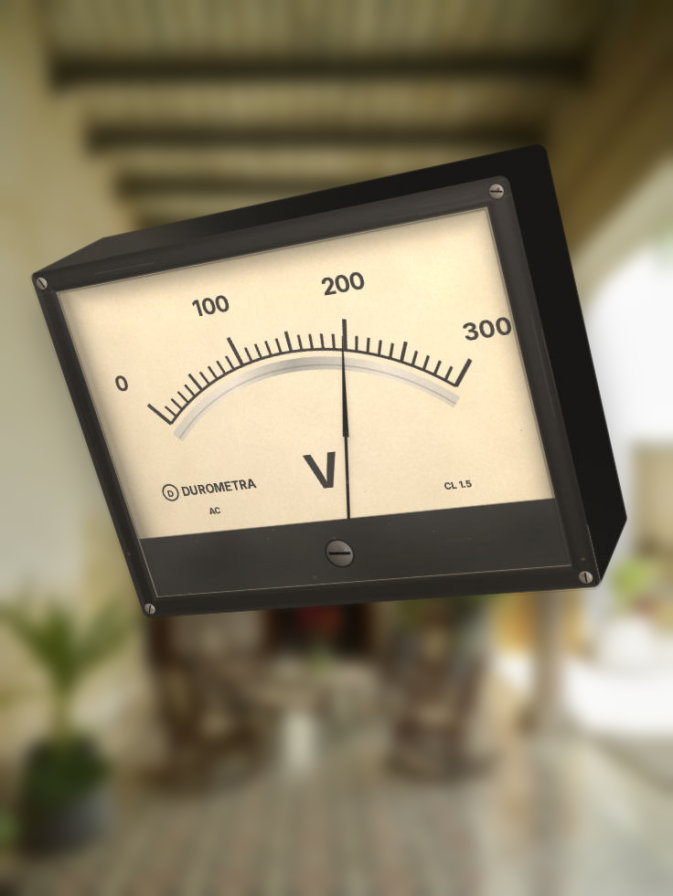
200
